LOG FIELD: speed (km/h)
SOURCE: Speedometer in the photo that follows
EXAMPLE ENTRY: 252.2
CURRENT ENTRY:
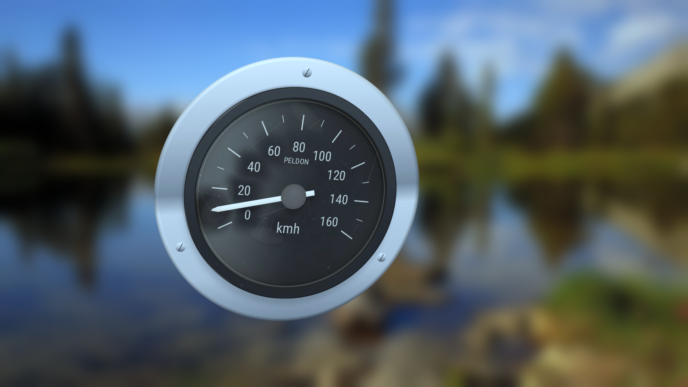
10
